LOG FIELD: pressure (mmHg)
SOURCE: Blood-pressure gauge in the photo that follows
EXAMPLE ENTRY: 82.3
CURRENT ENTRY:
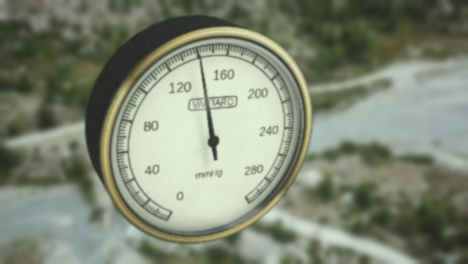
140
